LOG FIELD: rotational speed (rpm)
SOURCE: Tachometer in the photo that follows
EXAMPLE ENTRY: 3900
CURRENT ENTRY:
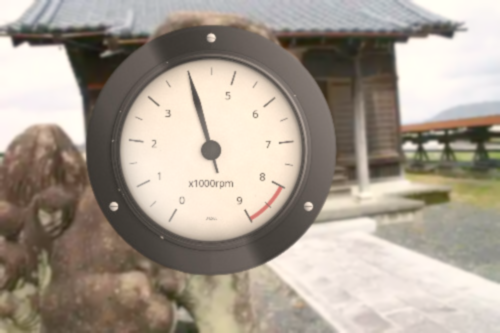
4000
